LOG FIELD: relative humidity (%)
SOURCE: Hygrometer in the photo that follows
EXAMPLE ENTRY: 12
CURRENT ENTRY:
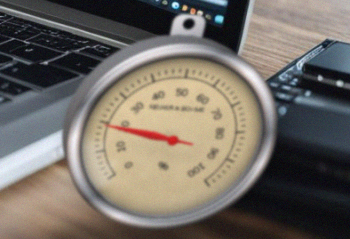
20
